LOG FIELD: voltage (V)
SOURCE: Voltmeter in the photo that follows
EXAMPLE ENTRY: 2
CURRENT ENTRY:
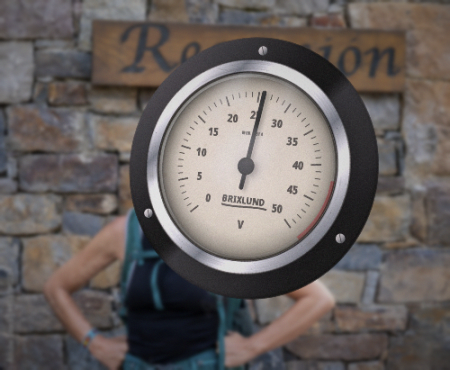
26
